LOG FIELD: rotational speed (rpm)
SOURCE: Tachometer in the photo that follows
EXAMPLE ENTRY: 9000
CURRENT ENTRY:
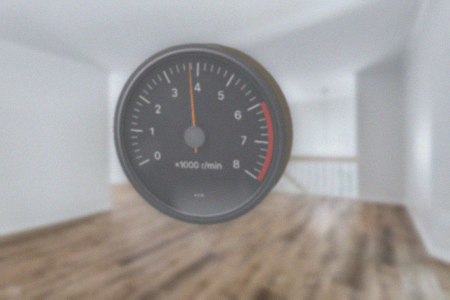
3800
